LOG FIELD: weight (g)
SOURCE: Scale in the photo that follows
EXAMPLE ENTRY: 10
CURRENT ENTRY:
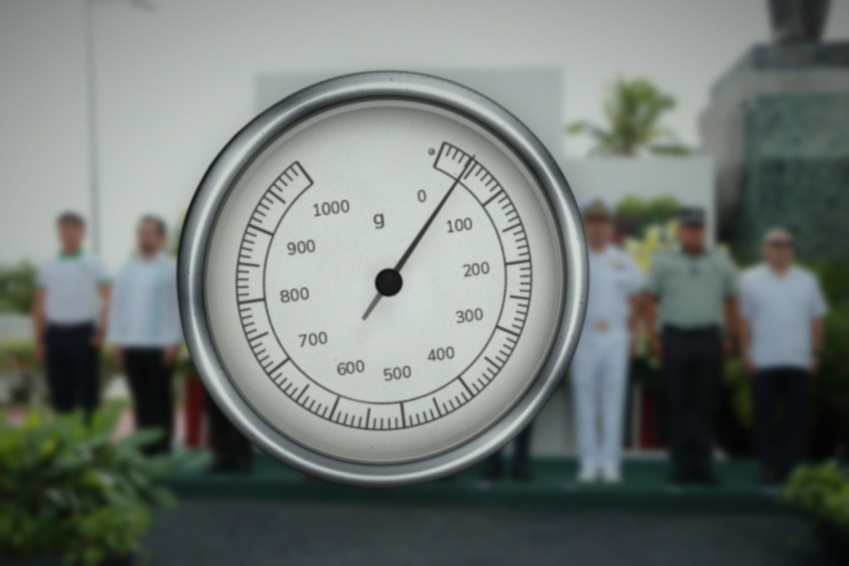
40
